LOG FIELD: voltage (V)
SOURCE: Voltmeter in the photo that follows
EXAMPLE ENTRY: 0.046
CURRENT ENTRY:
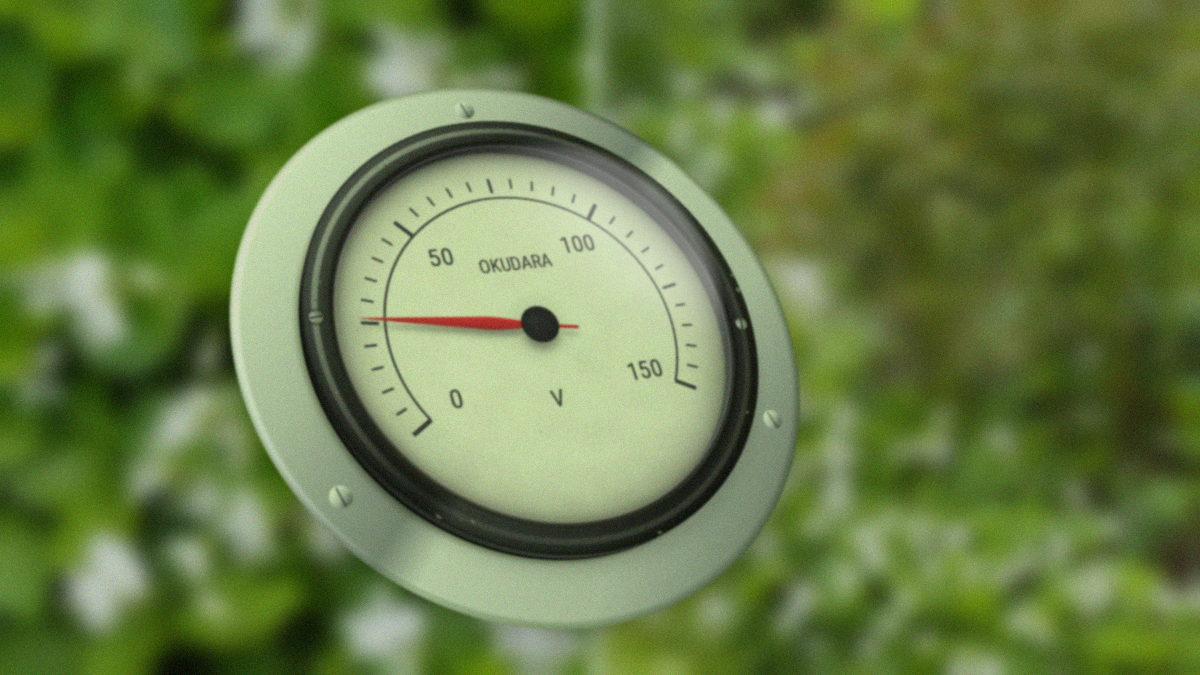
25
